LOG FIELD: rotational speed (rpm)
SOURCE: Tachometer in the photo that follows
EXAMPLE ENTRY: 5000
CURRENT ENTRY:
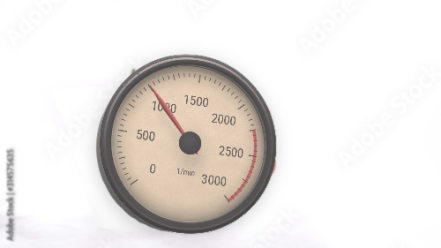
1000
